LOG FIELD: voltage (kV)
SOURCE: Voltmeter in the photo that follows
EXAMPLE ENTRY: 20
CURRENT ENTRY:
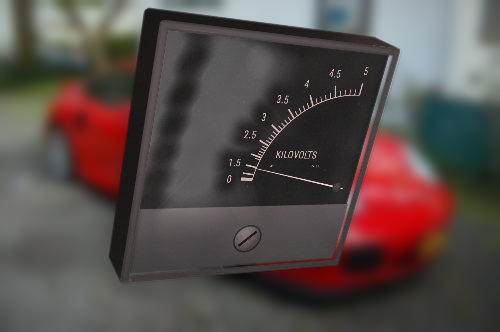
1.5
